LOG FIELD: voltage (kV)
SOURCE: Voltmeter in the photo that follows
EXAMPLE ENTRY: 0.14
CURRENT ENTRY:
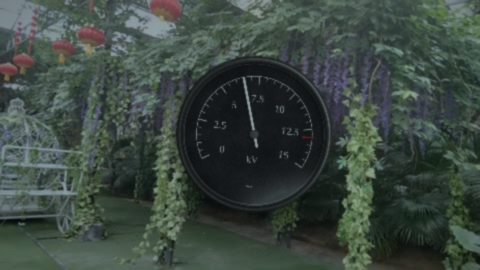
6.5
